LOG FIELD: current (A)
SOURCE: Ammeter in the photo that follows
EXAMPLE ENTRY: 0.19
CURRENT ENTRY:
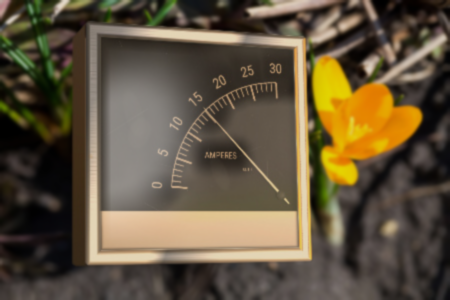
15
